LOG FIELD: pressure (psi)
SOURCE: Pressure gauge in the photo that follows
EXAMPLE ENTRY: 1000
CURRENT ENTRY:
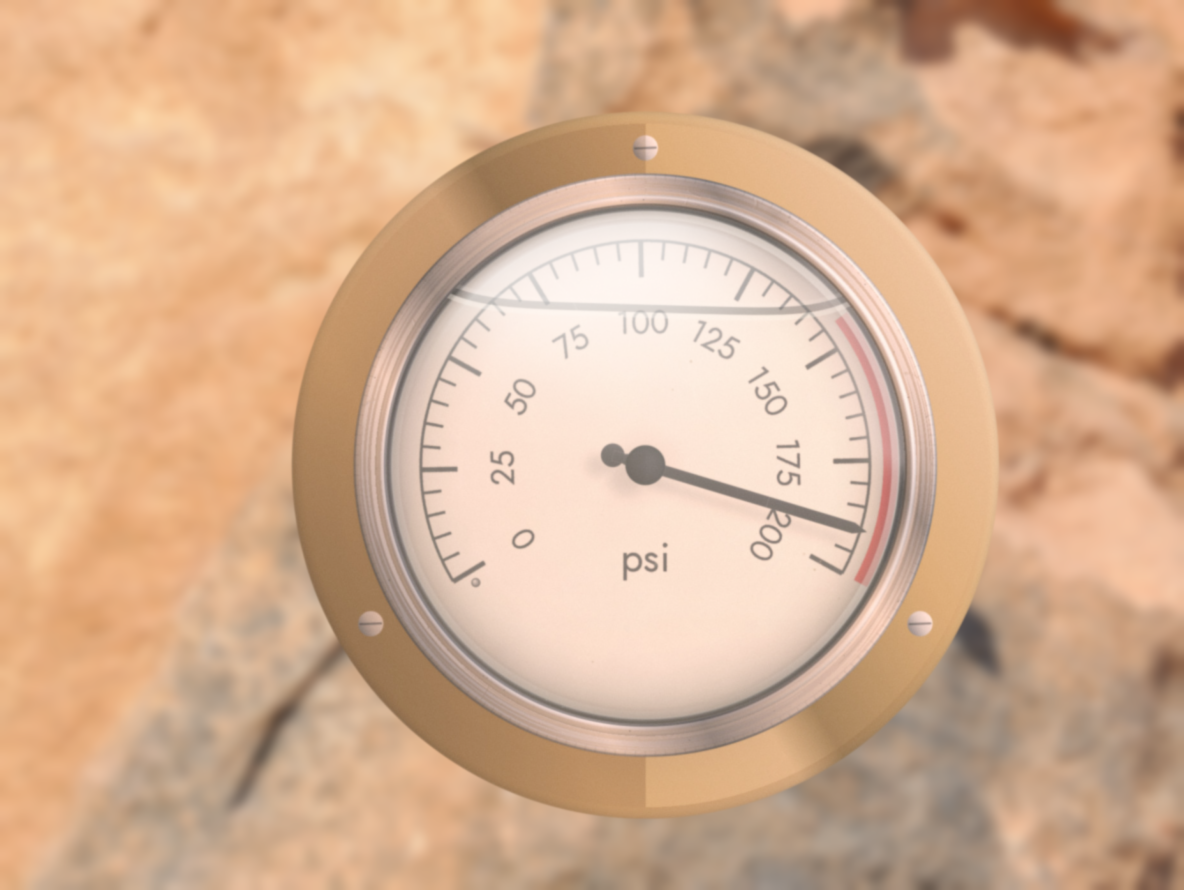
190
